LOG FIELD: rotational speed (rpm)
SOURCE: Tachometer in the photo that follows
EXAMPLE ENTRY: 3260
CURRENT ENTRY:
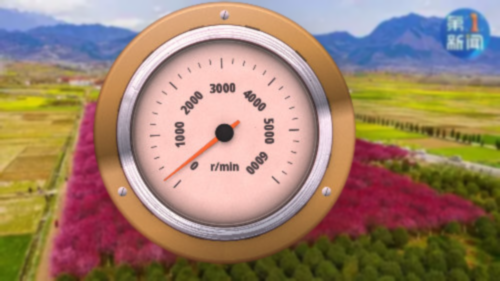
200
